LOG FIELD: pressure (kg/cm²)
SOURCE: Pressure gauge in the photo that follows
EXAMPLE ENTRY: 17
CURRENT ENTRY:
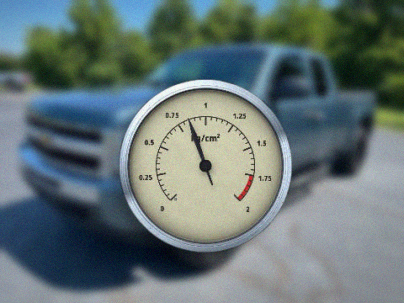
0.85
